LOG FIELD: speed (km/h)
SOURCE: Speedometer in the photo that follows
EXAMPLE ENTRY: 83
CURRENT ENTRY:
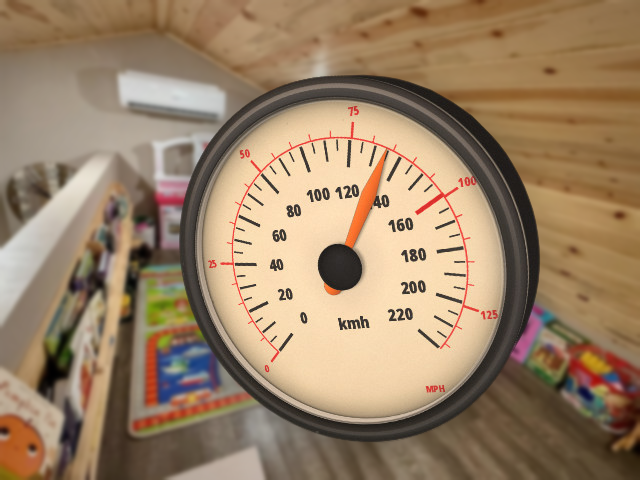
135
